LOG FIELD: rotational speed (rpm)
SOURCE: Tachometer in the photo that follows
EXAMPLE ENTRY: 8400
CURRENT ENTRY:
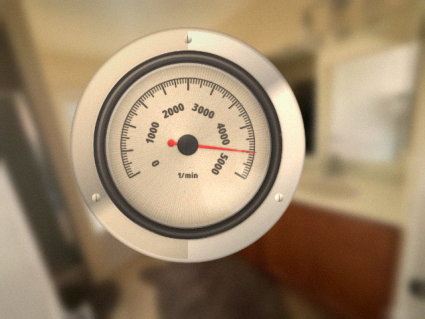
4500
